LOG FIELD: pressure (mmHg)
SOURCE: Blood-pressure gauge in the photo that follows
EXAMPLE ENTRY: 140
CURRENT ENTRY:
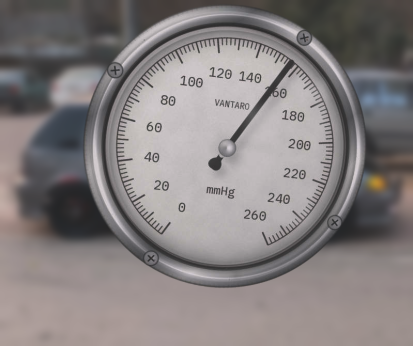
156
